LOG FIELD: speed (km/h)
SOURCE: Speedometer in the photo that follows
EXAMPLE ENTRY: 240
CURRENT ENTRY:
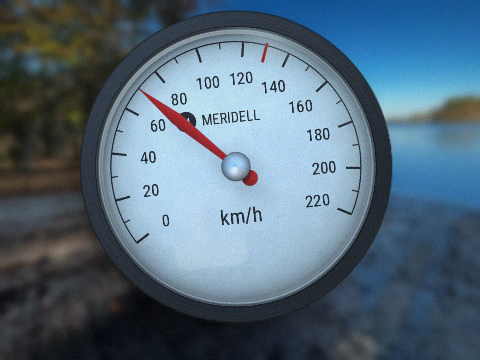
70
